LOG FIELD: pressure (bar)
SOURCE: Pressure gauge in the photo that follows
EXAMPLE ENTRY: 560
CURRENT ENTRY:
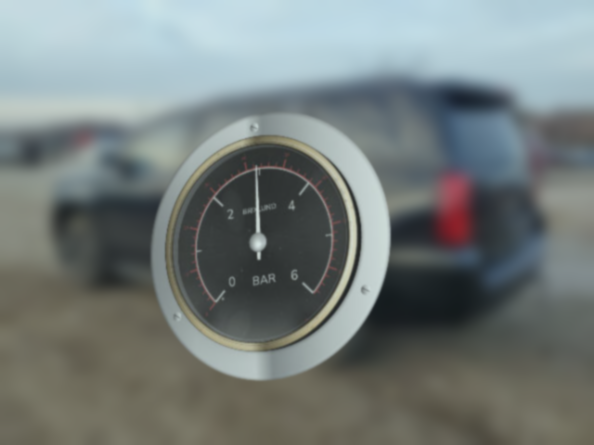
3
